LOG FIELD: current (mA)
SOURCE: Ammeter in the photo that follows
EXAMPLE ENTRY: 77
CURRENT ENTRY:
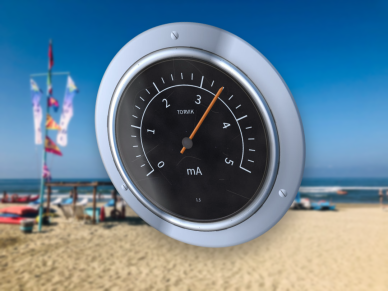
3.4
